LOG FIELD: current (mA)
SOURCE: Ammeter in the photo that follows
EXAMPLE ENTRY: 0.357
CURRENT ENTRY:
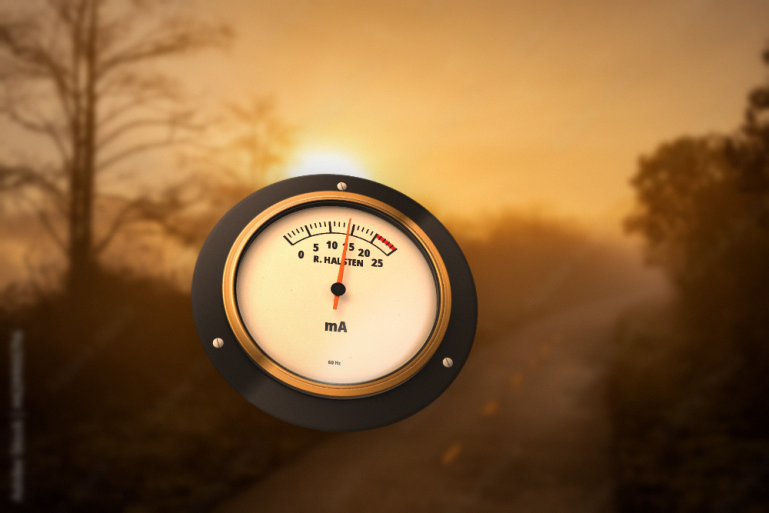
14
